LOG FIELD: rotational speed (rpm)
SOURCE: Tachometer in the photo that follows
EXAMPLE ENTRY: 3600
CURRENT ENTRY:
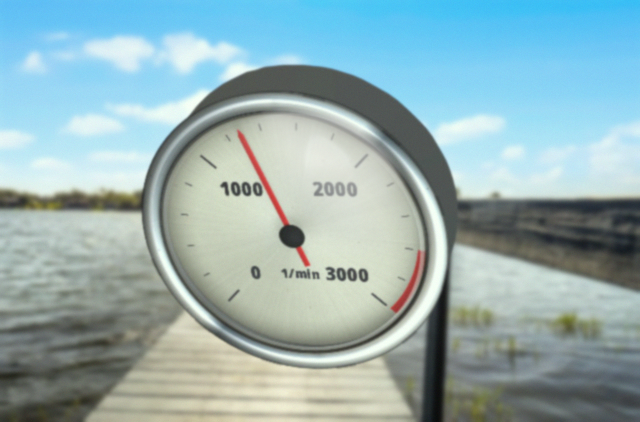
1300
